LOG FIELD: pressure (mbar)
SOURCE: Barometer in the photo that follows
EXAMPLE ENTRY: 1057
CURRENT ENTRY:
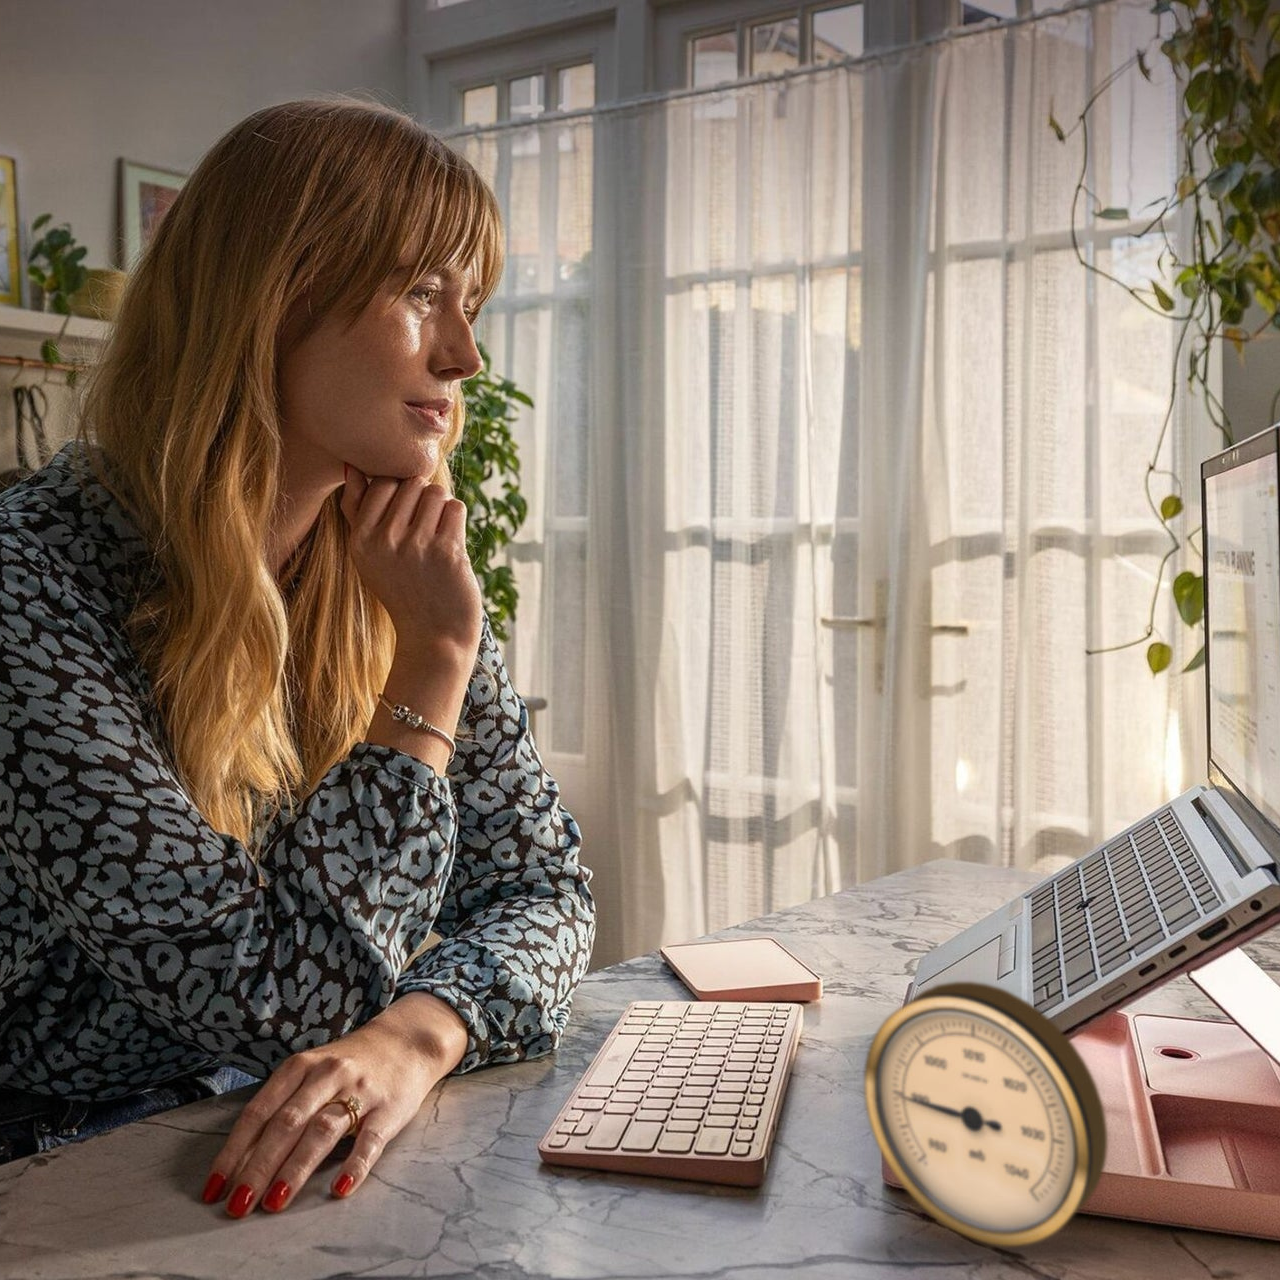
990
